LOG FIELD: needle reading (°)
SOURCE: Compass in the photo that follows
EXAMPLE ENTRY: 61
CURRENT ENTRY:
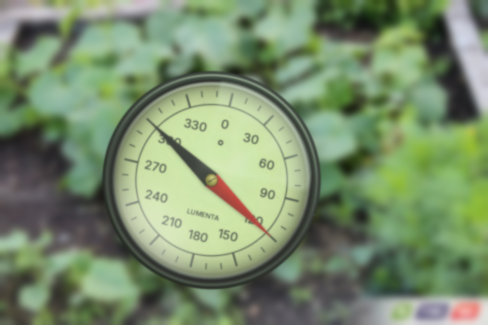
120
